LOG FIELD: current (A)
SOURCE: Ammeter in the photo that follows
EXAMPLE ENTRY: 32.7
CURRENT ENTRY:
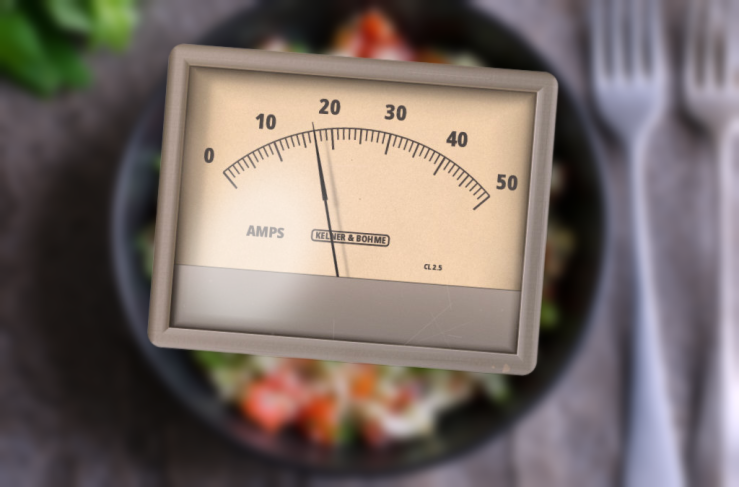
17
